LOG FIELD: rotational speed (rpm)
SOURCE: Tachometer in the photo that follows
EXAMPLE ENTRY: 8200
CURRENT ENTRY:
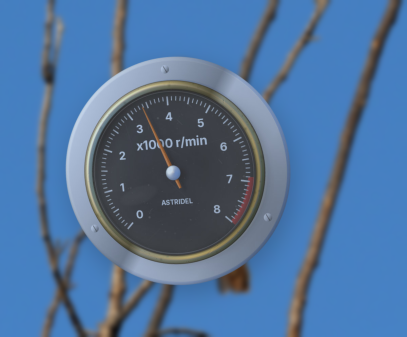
3400
